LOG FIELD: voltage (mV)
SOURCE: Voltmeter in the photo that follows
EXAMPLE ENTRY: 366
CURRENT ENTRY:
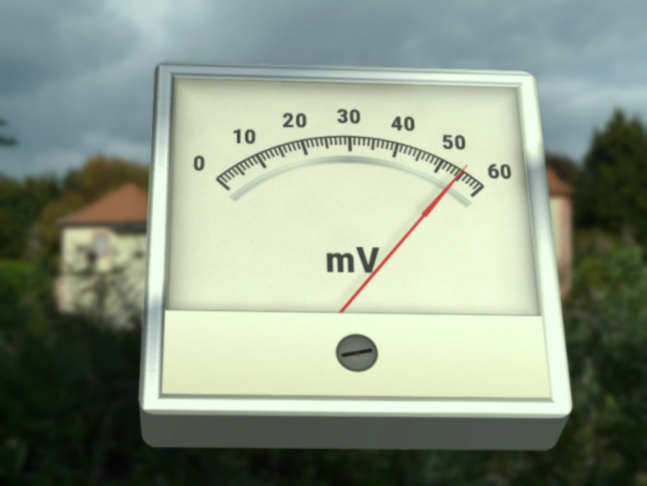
55
